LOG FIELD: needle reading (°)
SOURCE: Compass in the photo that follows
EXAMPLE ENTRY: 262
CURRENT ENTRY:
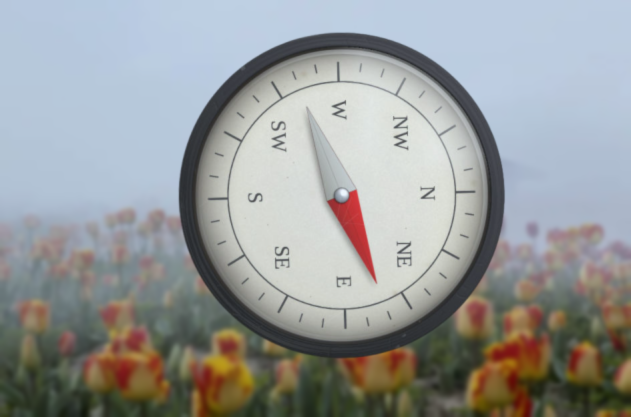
70
